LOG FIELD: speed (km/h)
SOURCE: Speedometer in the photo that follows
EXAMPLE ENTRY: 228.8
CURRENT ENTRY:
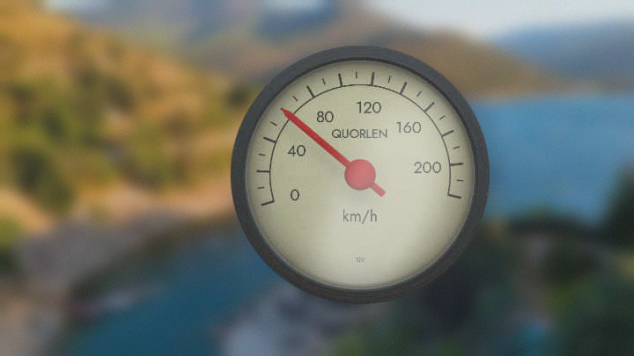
60
